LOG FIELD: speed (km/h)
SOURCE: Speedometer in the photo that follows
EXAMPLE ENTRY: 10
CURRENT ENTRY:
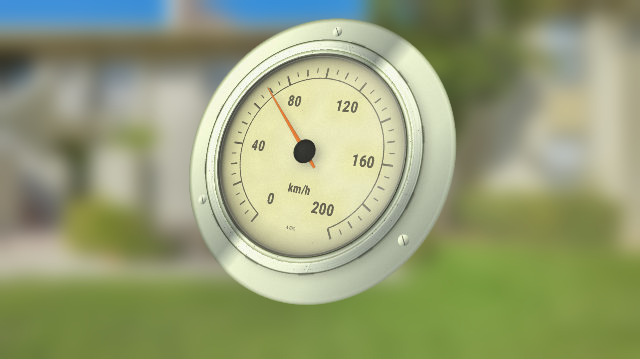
70
